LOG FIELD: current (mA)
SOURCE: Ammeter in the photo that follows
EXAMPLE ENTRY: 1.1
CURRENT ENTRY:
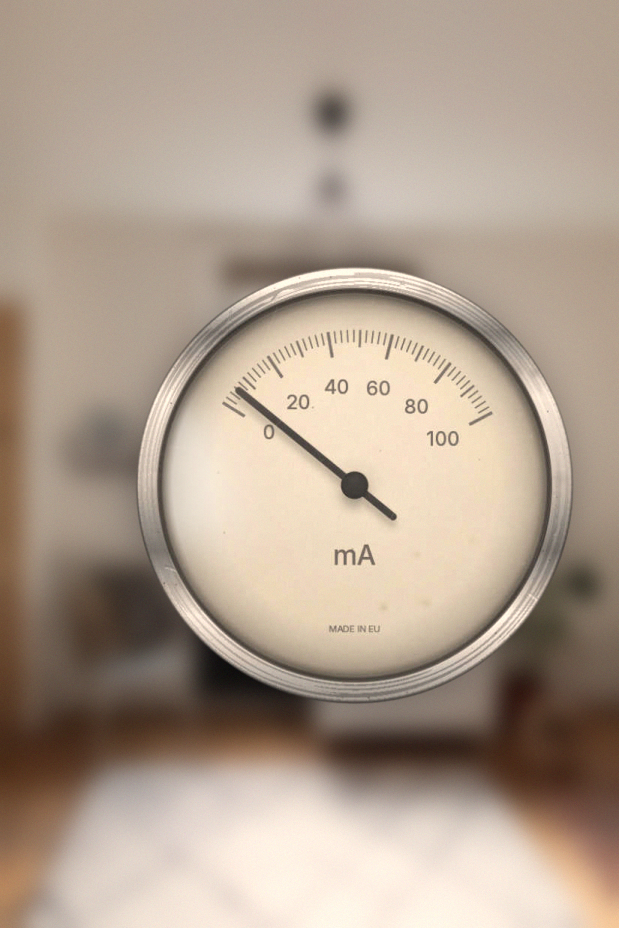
6
